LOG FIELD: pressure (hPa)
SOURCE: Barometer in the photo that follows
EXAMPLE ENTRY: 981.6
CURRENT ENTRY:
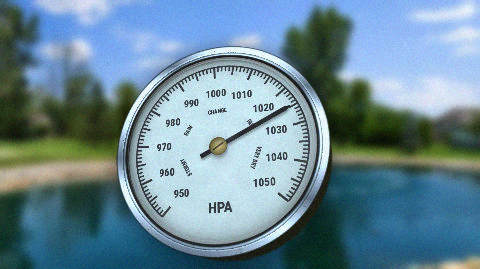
1025
